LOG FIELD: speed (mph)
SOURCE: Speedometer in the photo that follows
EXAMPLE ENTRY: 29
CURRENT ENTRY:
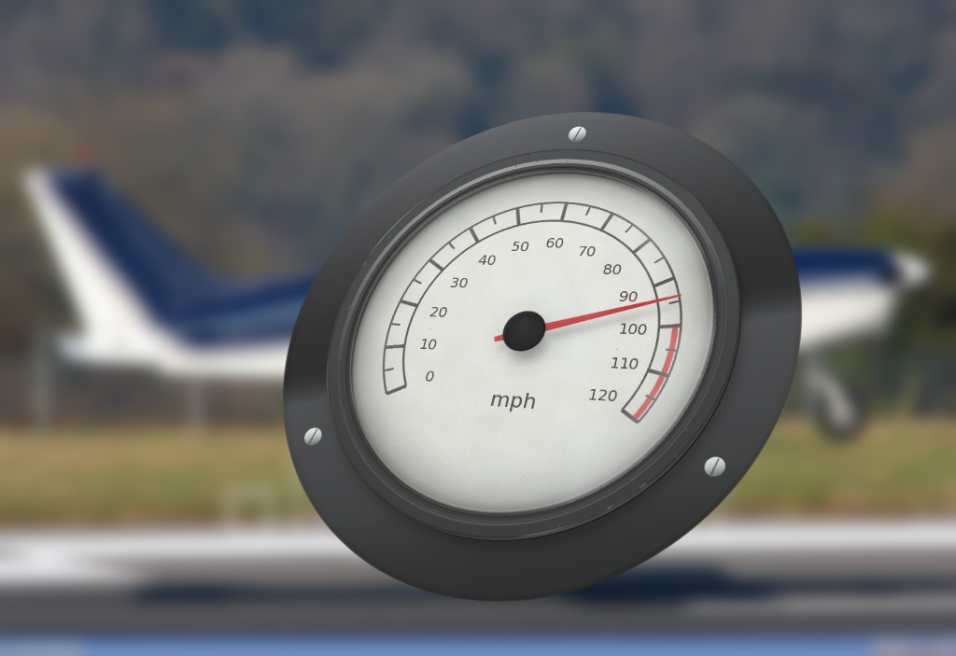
95
